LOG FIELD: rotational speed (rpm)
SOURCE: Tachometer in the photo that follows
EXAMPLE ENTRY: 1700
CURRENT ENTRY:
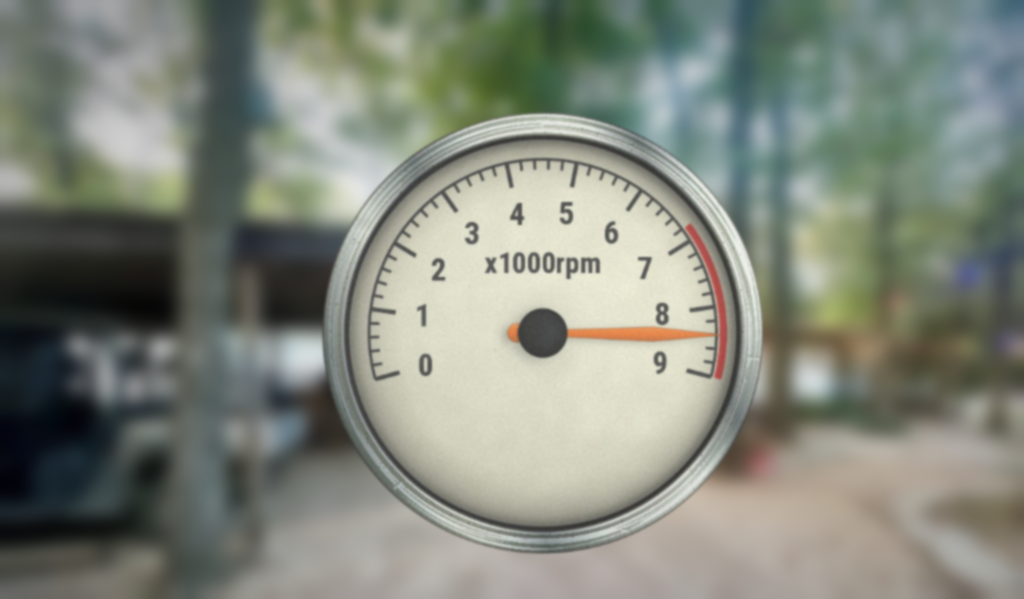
8400
